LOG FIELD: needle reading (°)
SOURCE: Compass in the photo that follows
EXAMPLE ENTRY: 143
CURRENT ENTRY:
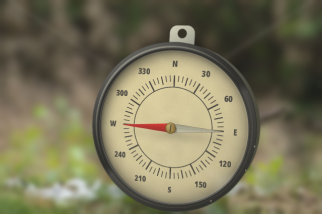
270
